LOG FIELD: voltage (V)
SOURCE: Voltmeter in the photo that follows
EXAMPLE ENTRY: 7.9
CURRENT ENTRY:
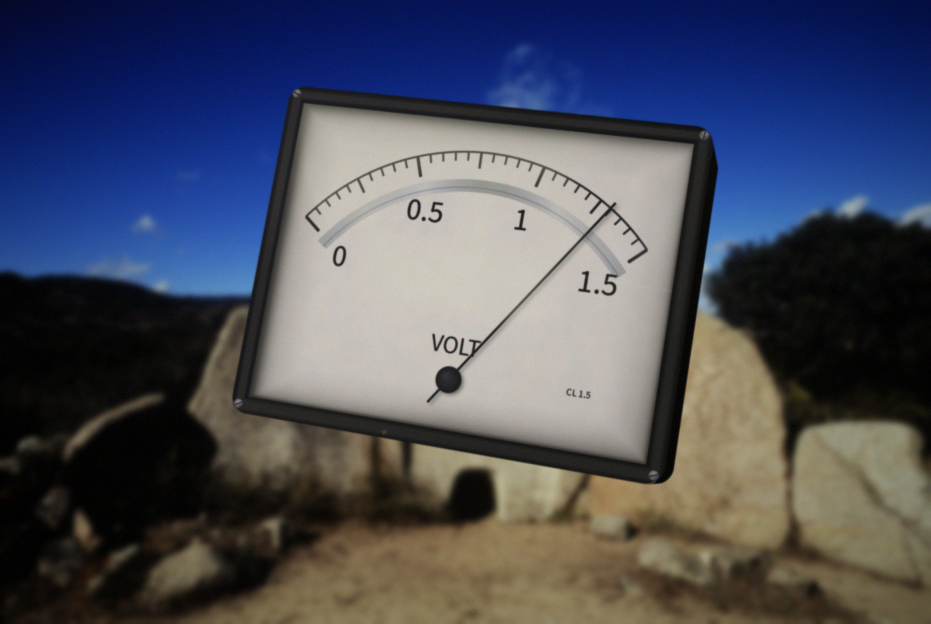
1.3
